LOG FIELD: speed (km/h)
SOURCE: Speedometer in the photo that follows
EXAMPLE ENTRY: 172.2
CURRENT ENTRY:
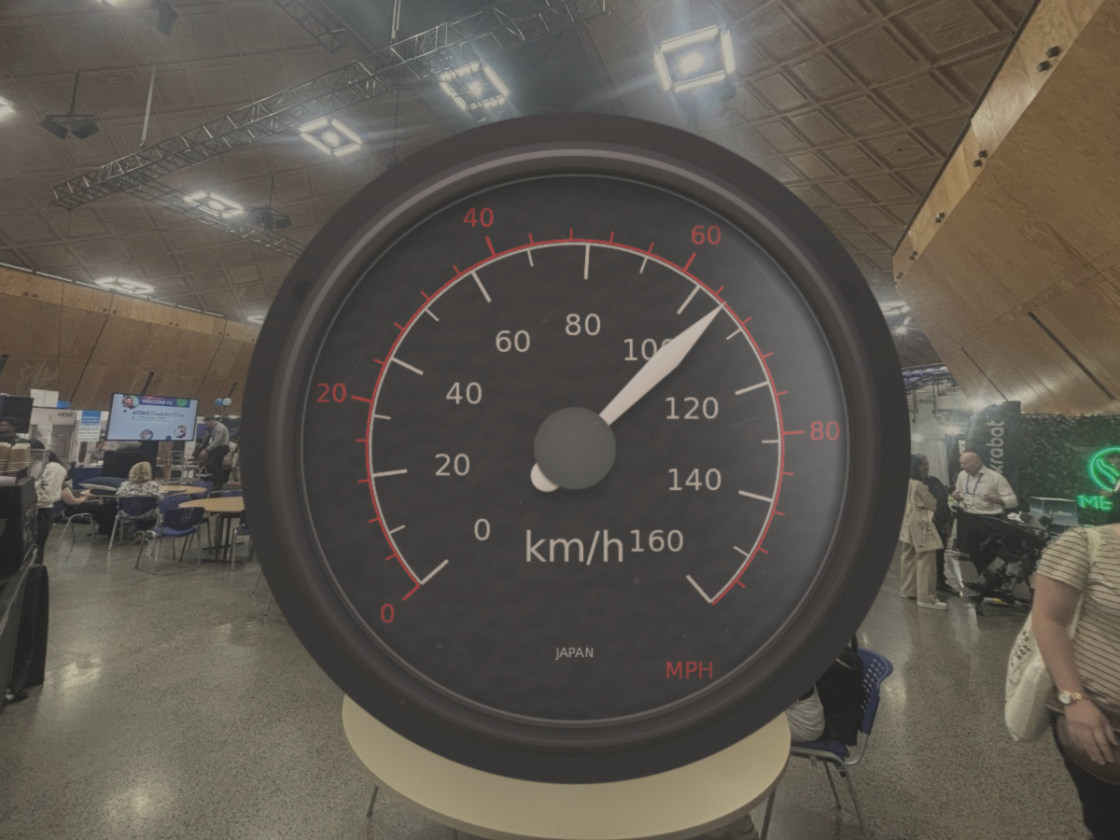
105
